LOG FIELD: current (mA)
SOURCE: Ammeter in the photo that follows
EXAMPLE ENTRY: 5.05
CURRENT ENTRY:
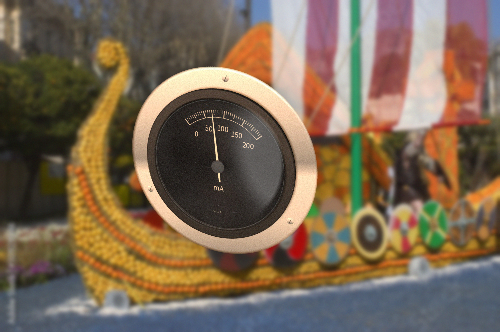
75
